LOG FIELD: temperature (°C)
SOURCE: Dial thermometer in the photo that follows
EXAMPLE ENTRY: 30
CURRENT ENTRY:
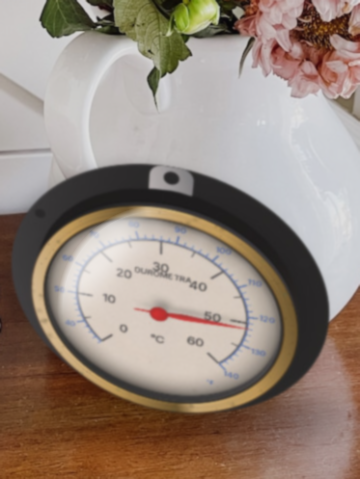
50
